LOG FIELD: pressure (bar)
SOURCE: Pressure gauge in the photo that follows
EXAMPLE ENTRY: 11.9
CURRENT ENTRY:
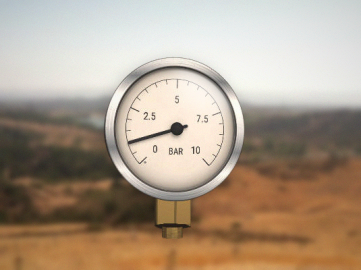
1
